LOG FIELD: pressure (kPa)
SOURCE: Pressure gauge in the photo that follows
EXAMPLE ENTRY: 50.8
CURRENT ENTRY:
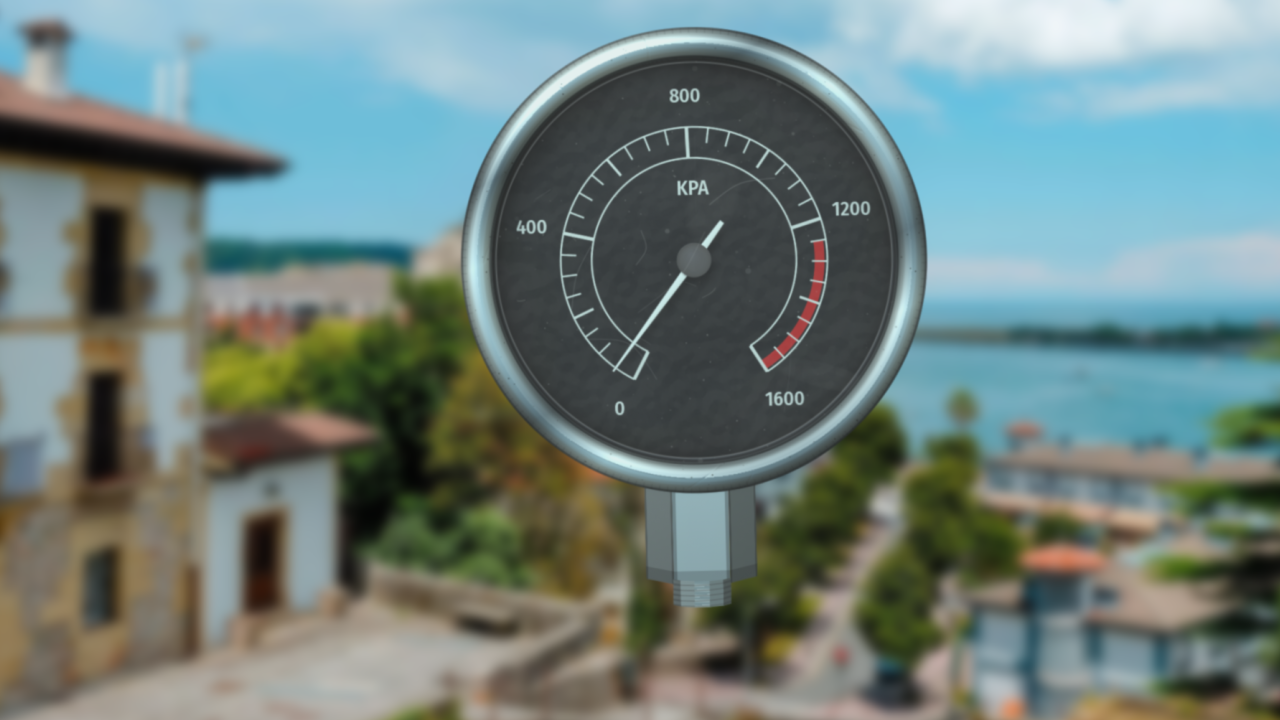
50
